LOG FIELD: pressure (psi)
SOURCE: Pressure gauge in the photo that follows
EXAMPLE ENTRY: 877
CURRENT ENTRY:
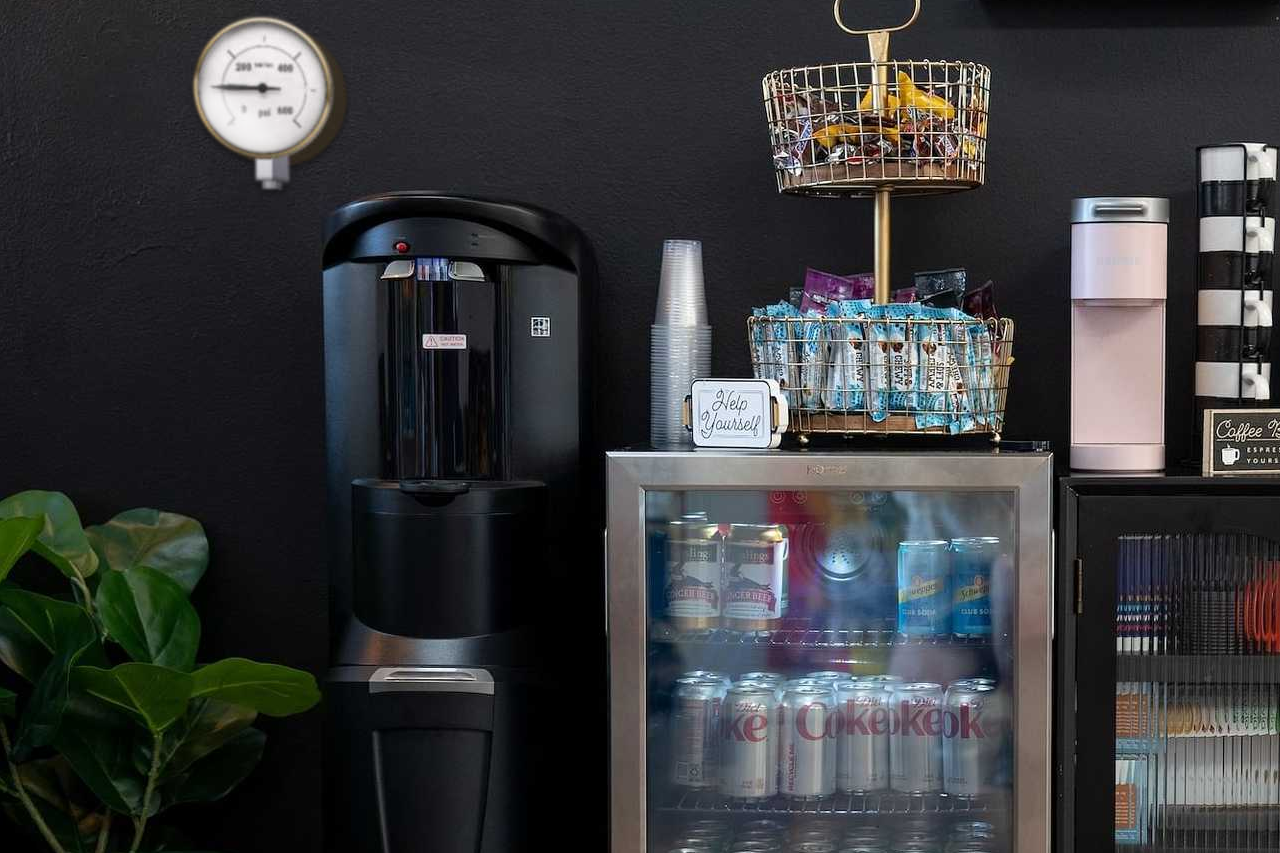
100
